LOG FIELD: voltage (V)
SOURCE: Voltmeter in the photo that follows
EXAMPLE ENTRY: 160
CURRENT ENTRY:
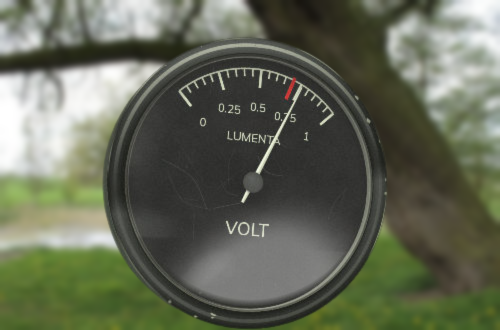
0.75
